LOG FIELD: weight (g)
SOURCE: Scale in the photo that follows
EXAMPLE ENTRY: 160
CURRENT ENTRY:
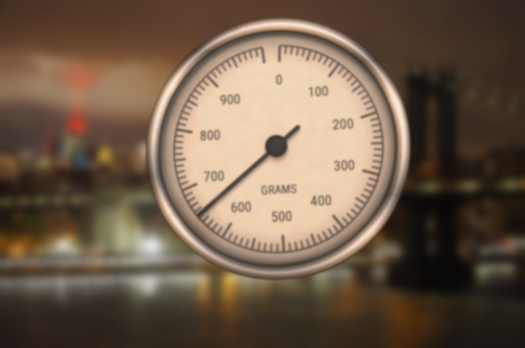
650
